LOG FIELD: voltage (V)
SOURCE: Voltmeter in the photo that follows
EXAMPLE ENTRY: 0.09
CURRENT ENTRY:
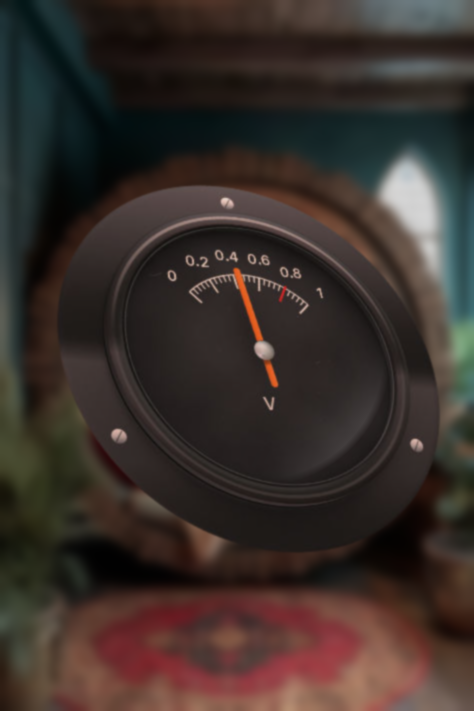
0.4
